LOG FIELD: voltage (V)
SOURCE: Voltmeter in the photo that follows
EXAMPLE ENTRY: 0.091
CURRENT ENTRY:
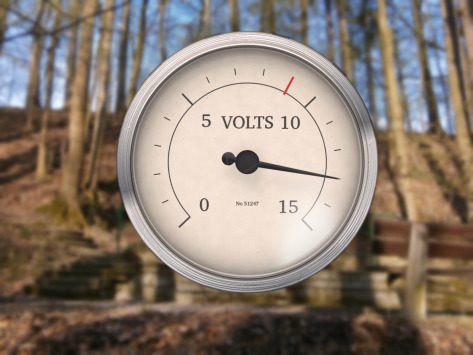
13
